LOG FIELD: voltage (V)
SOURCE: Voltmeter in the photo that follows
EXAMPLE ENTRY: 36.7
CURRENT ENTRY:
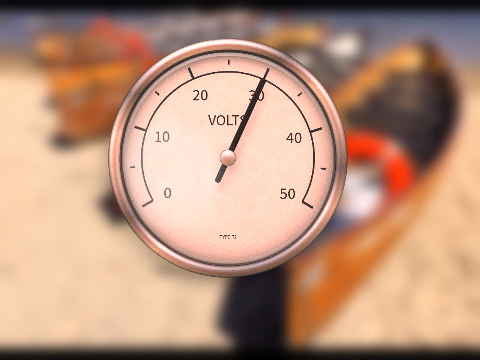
30
